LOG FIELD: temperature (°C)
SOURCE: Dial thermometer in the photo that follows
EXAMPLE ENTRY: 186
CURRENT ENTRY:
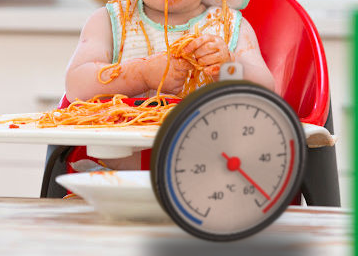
56
